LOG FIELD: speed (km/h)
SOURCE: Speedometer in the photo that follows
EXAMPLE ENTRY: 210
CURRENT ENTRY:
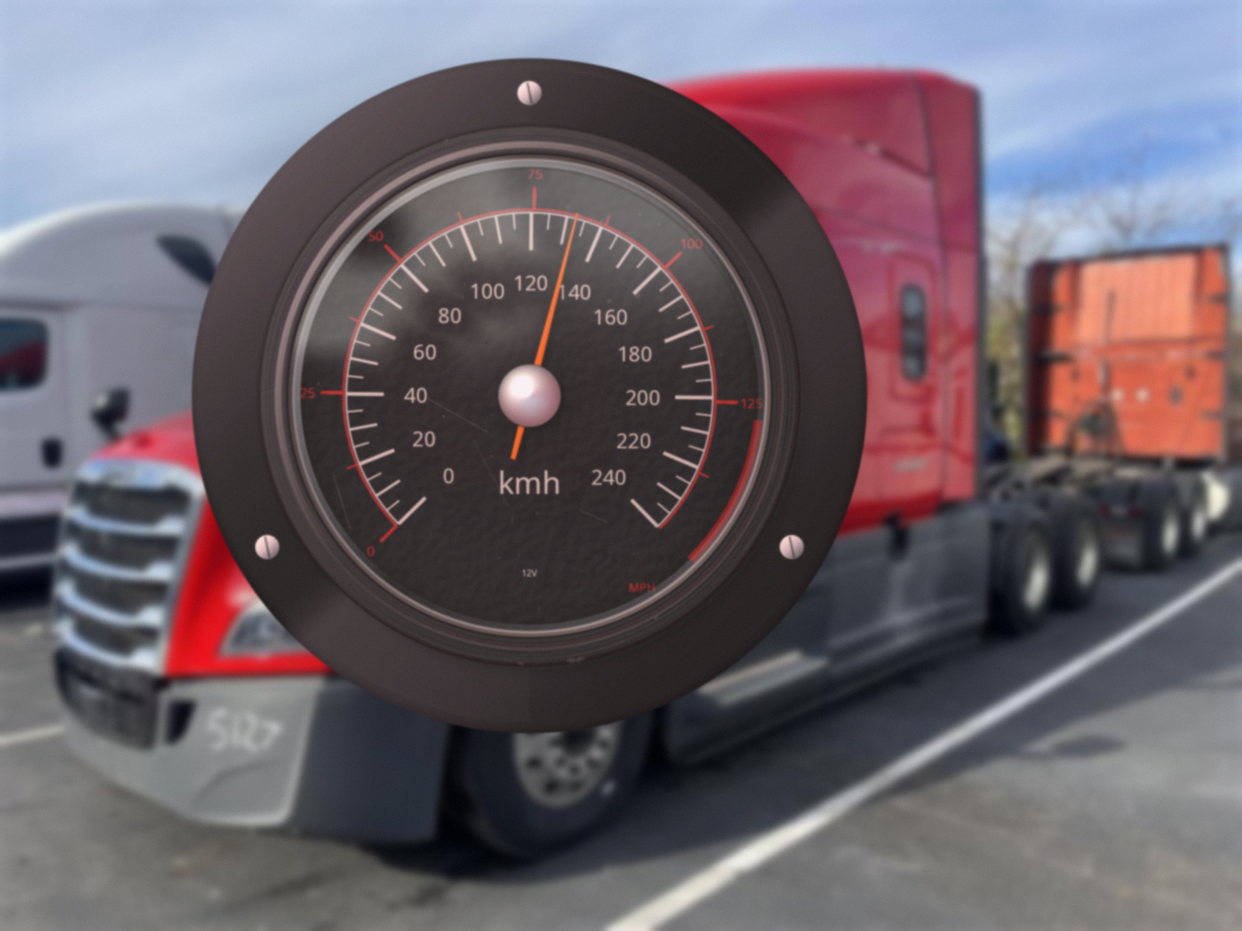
132.5
